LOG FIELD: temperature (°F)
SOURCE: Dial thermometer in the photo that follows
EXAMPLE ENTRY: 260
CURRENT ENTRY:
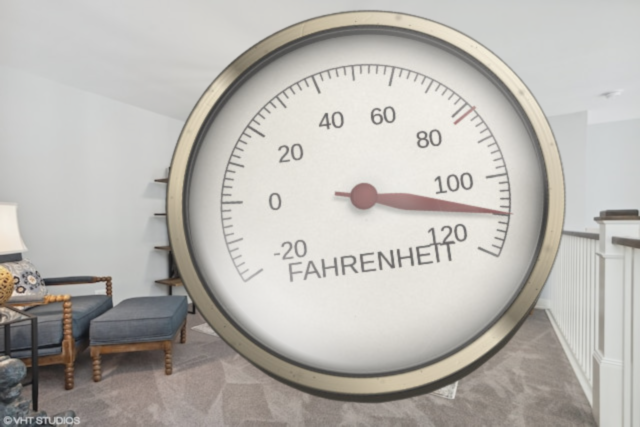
110
